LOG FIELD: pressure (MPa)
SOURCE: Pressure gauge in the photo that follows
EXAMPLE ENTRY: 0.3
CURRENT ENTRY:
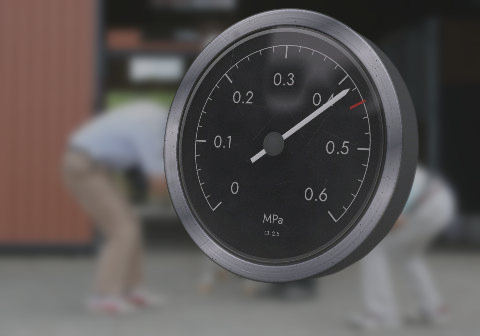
0.42
